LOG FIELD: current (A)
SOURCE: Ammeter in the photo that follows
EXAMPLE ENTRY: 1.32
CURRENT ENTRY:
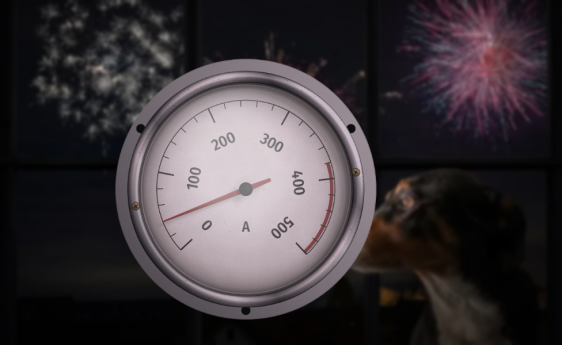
40
